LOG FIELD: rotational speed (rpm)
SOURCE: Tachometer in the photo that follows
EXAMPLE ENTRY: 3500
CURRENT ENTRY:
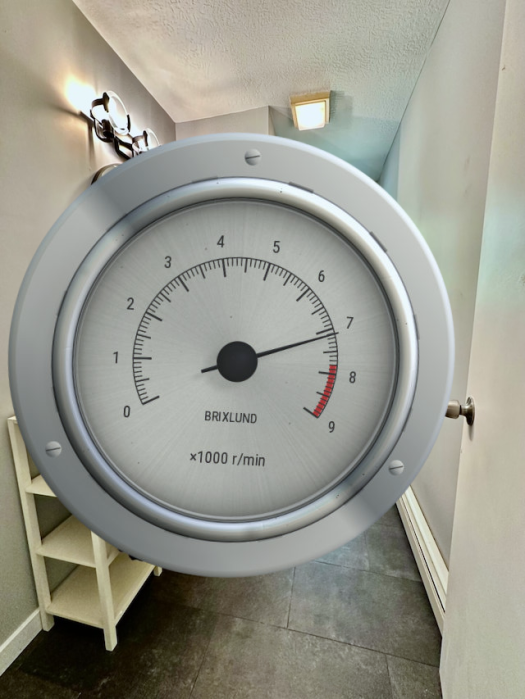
7100
